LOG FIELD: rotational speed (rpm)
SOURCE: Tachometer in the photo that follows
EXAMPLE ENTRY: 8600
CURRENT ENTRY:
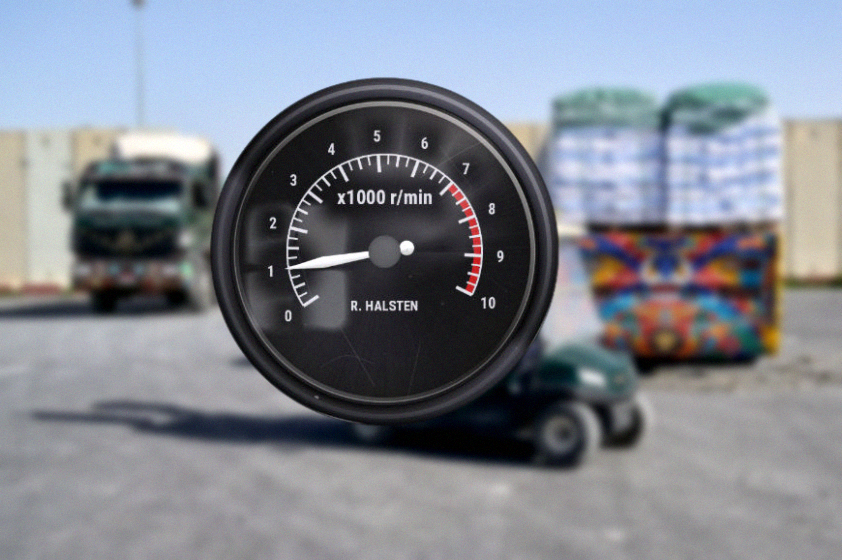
1000
